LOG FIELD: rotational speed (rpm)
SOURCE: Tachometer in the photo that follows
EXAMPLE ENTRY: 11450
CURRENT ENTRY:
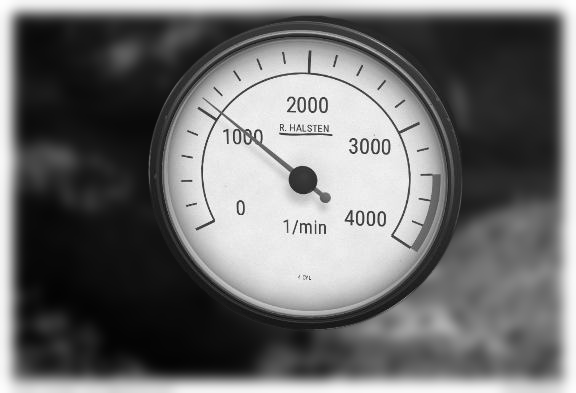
1100
